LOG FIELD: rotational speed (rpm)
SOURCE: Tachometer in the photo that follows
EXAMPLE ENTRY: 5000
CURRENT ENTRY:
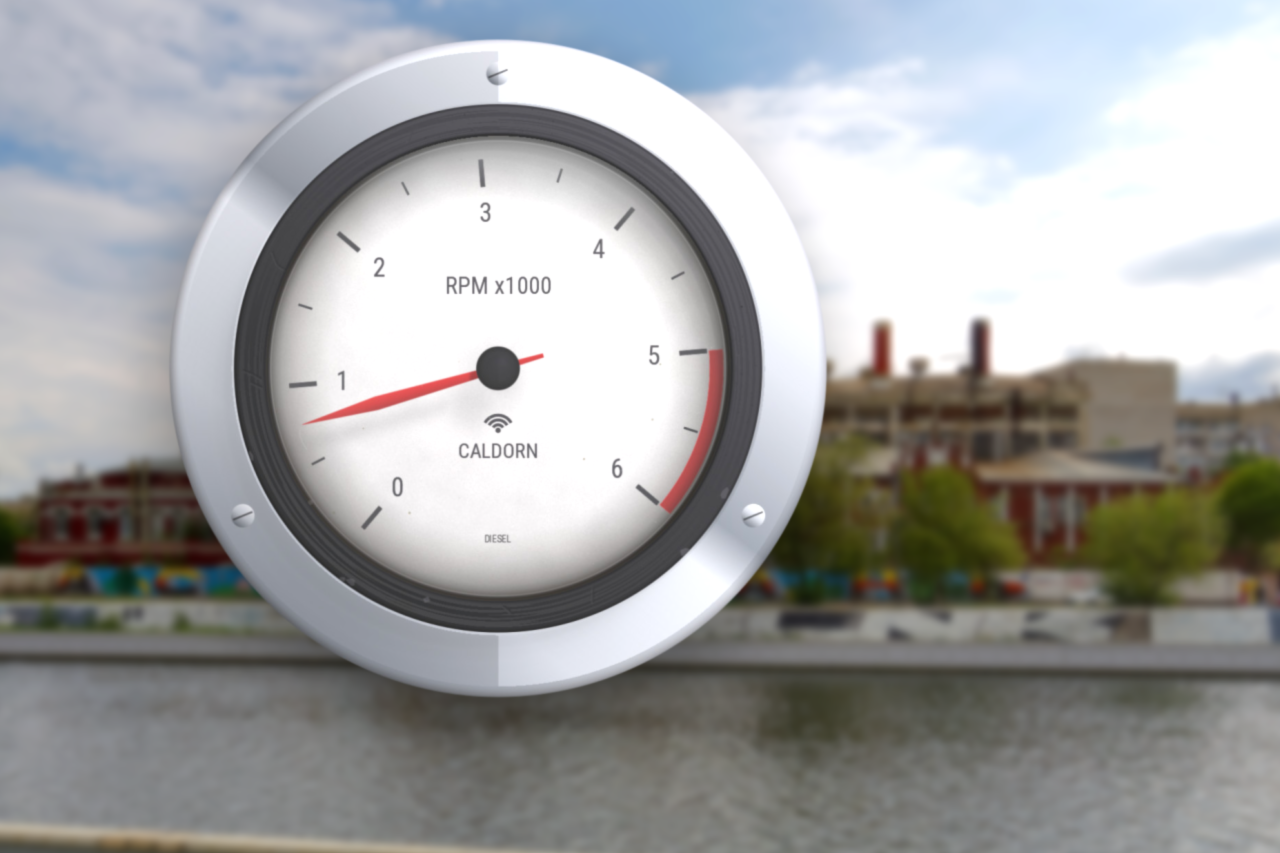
750
